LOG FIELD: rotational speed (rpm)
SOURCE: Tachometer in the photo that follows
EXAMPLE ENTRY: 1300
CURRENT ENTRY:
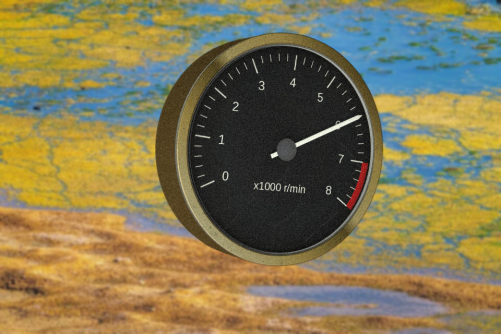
6000
